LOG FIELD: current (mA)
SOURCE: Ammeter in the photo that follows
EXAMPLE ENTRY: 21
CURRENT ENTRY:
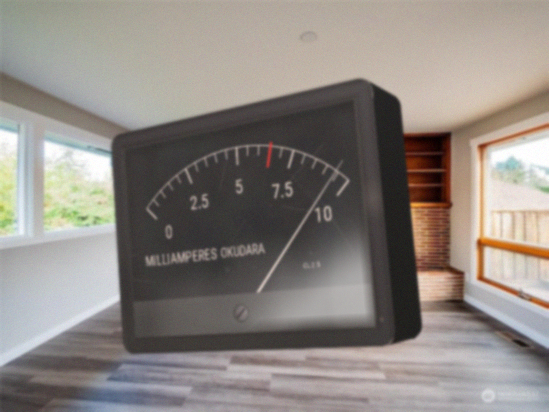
9.5
